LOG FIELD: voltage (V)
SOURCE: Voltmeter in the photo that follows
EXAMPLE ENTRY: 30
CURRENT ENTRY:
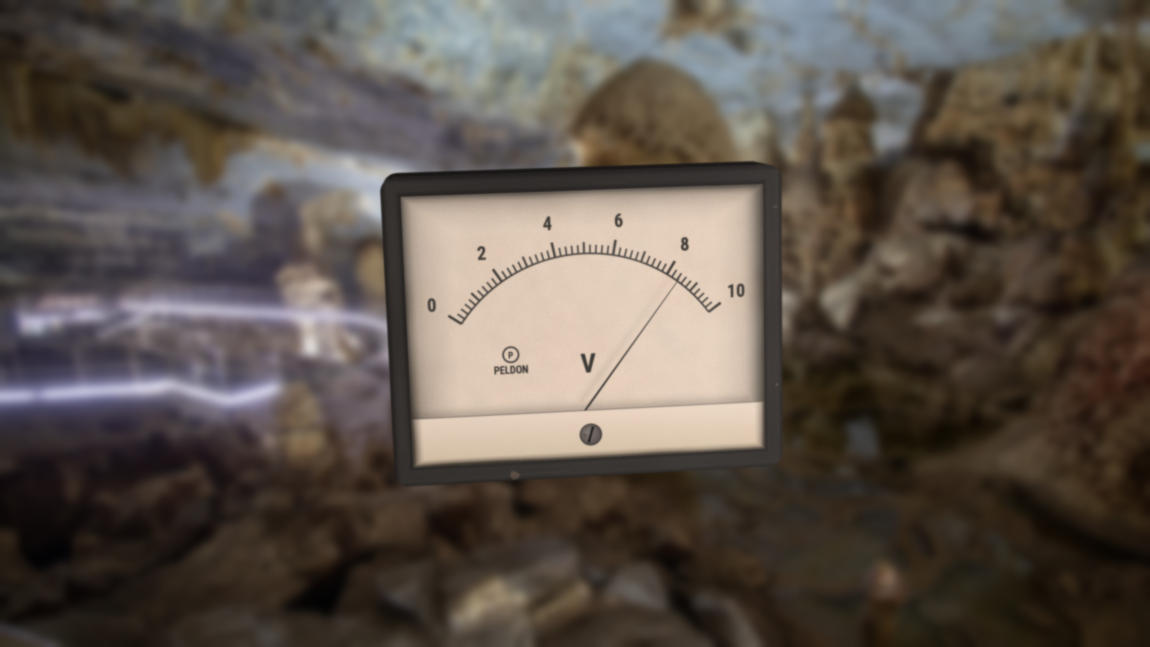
8.4
